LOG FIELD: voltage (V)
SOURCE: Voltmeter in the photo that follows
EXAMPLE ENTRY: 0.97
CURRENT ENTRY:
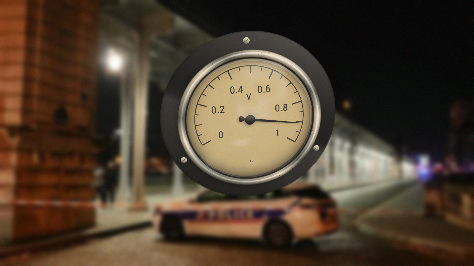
0.9
